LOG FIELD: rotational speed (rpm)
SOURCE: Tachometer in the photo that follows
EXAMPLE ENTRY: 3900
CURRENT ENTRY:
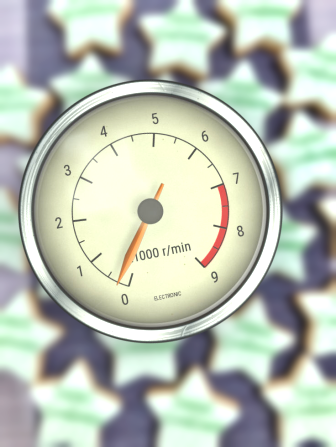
250
